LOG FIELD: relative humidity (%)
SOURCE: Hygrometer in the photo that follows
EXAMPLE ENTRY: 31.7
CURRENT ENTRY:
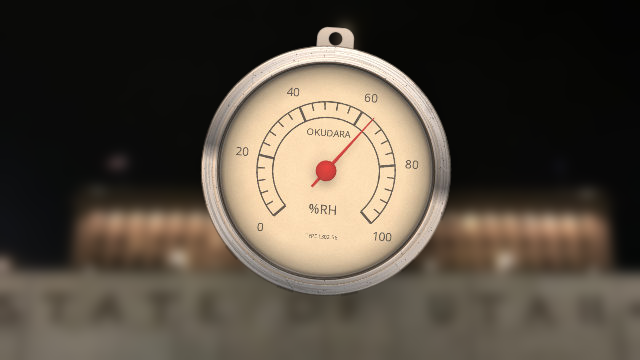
64
